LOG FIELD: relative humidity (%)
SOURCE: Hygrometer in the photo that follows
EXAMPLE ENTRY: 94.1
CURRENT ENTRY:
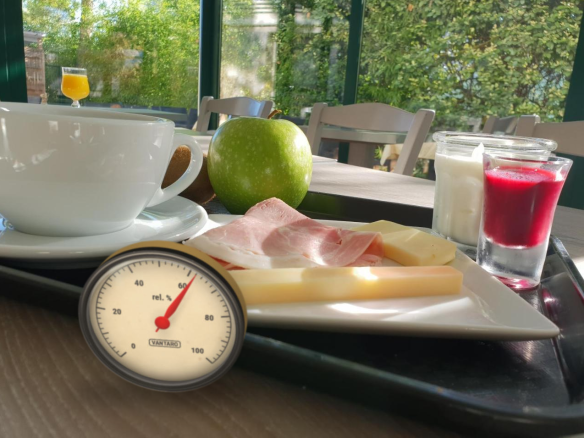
62
